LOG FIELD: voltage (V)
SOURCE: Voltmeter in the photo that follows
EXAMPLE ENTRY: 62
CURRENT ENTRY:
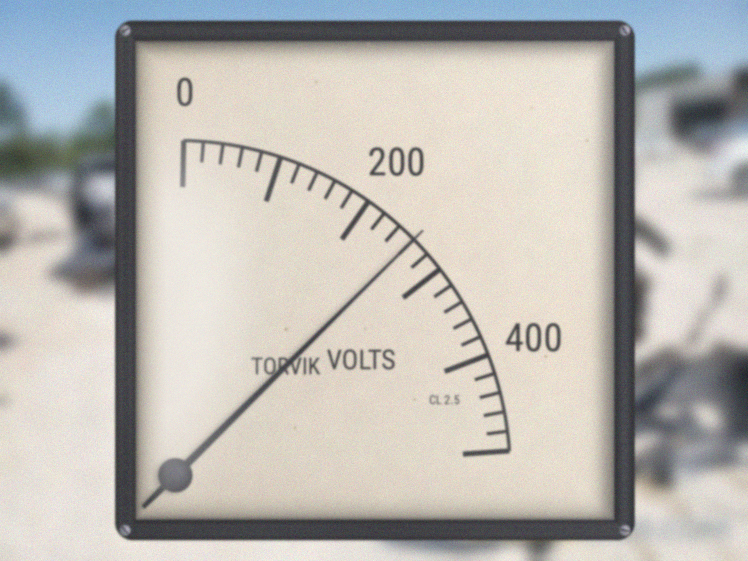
260
